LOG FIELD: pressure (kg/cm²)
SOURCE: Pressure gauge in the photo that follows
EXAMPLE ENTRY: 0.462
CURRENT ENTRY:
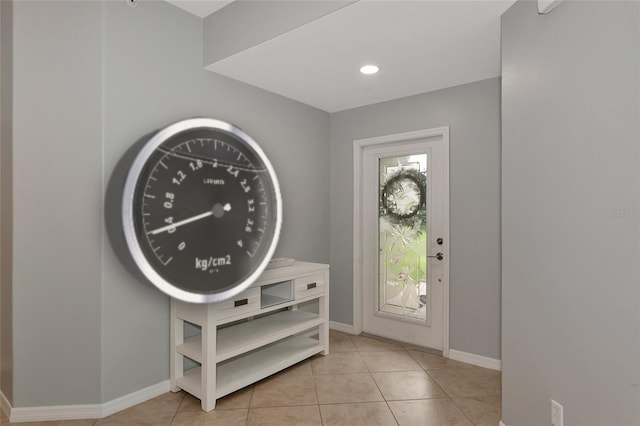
0.4
